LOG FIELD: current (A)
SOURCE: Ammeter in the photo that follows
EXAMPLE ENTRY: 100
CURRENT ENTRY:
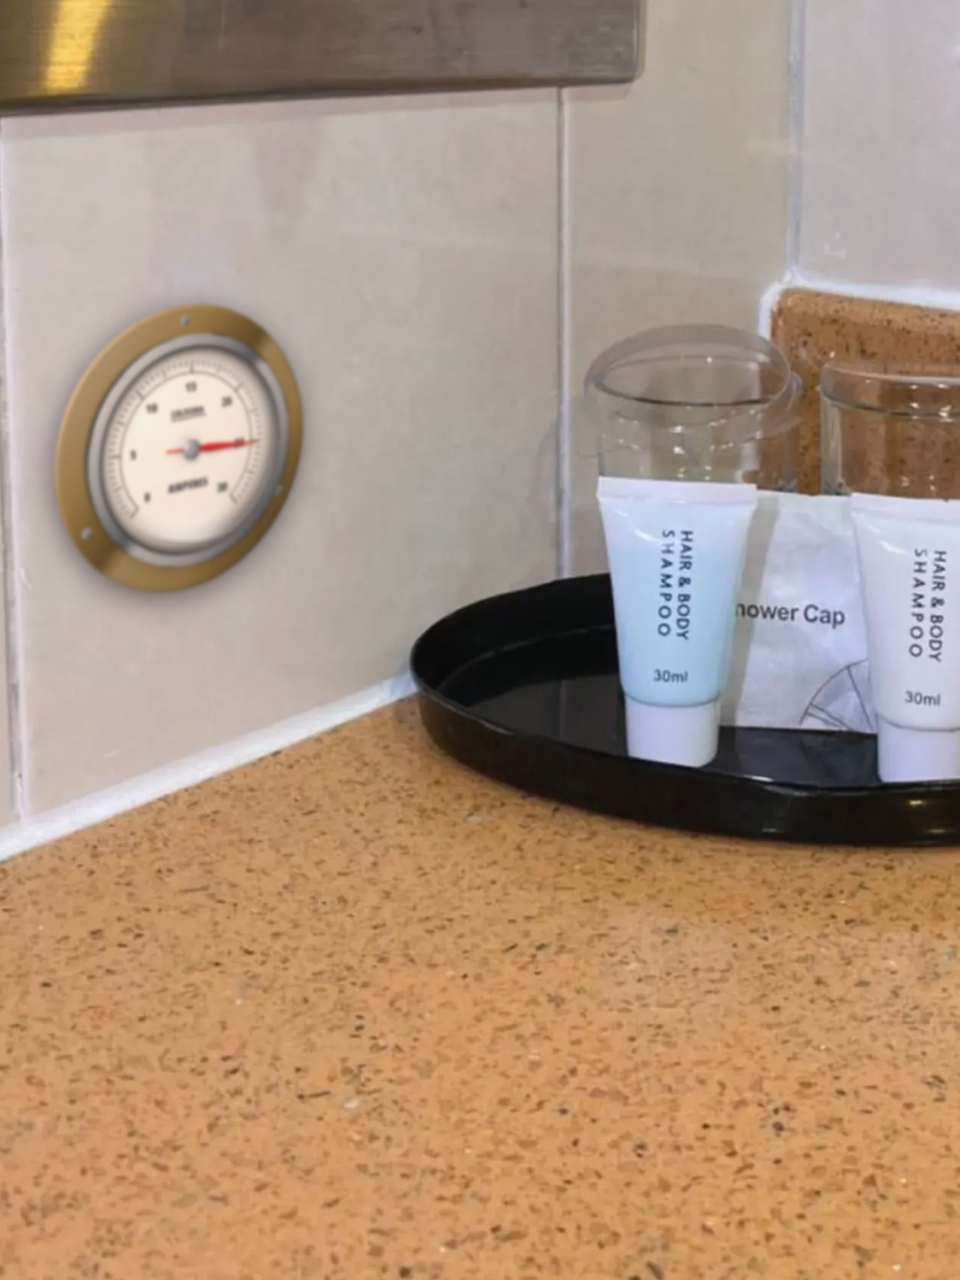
25
